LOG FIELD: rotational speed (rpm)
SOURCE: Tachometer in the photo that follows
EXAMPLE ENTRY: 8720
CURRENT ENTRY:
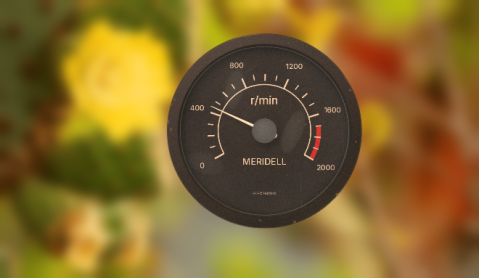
450
